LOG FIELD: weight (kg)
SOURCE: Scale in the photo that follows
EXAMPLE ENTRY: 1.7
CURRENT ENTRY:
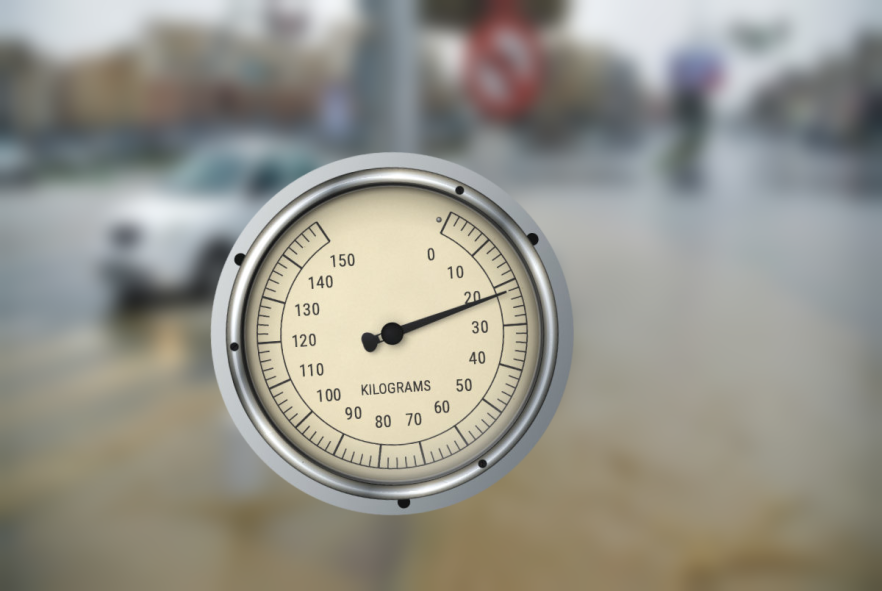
22
